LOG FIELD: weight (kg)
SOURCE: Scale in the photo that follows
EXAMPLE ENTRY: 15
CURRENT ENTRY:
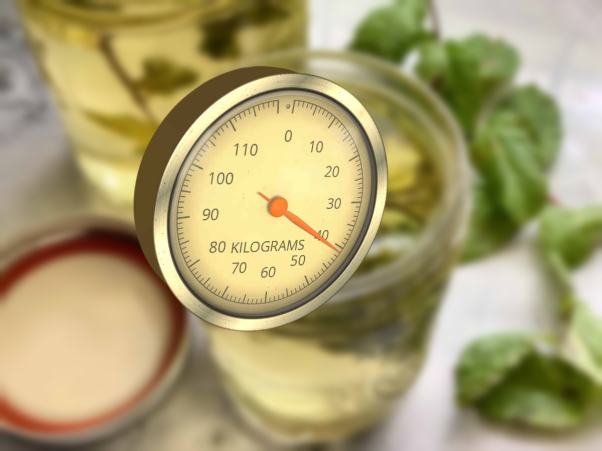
41
